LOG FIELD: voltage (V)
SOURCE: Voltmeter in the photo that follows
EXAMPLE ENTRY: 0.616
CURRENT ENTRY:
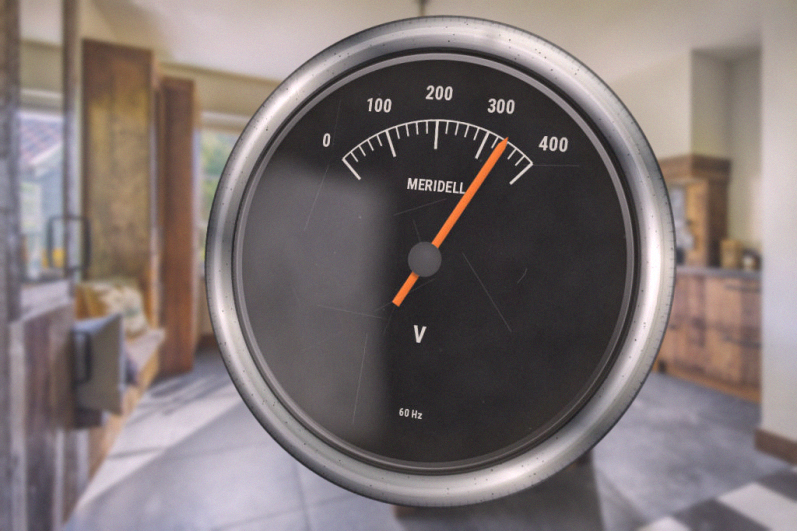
340
